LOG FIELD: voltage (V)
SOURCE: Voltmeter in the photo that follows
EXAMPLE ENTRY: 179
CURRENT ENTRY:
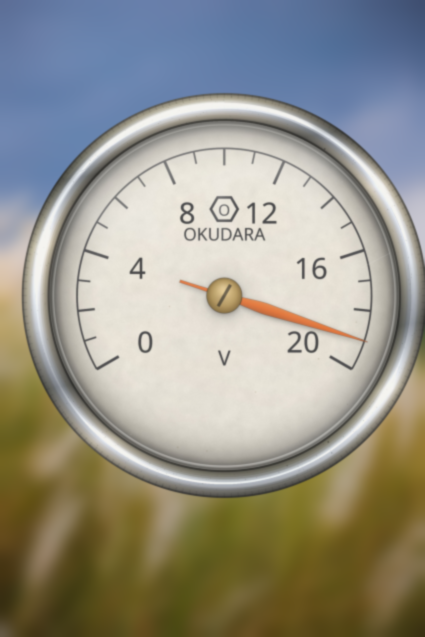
19
